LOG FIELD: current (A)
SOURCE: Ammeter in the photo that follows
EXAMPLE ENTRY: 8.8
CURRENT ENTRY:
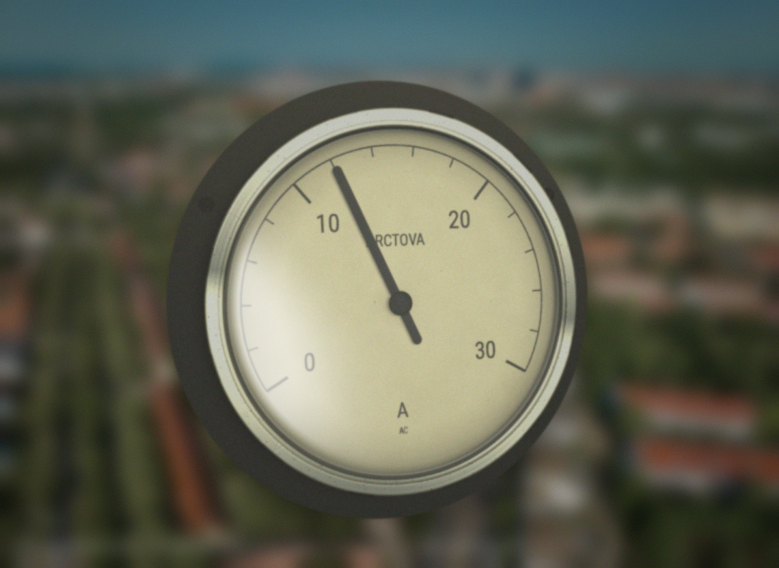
12
